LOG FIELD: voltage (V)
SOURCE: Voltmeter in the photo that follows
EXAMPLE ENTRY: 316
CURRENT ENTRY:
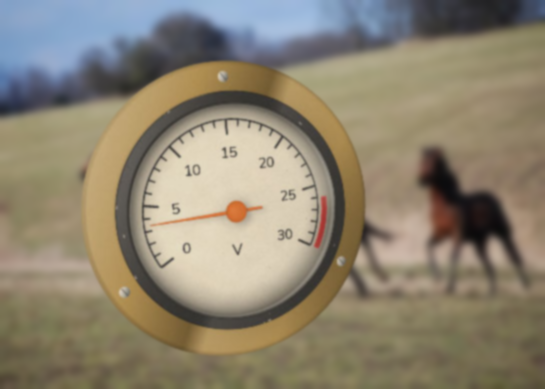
3.5
